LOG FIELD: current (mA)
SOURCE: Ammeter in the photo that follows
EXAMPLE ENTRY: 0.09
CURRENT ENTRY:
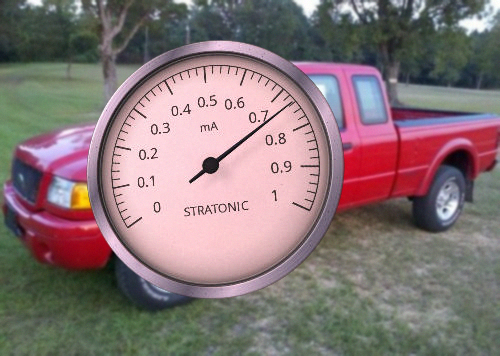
0.74
